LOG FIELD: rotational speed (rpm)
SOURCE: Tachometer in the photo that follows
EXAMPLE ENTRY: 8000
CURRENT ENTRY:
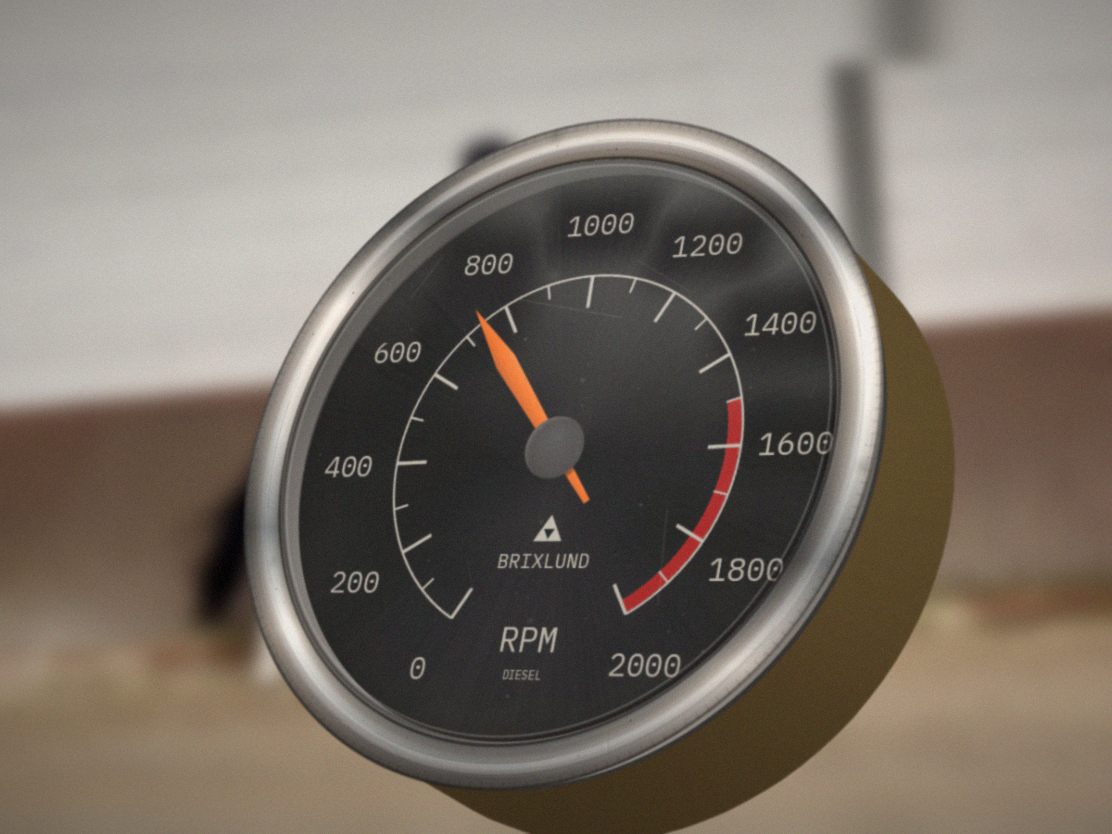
750
